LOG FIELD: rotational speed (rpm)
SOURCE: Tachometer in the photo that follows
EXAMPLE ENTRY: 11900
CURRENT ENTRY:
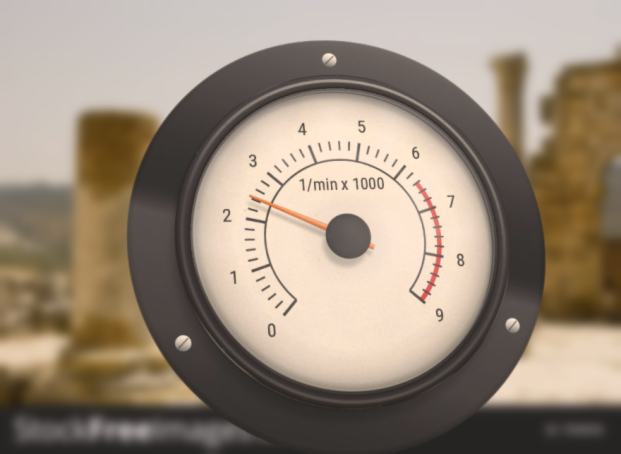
2400
